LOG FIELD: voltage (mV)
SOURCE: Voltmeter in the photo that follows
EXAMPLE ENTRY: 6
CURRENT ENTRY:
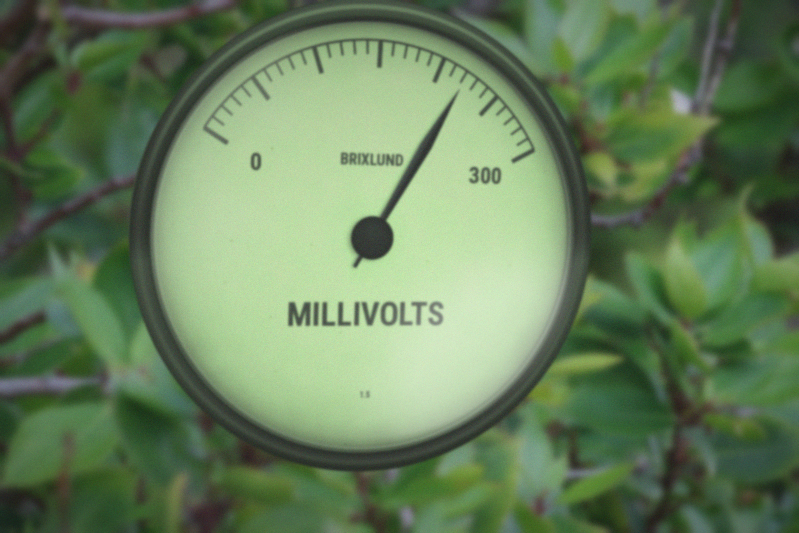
220
